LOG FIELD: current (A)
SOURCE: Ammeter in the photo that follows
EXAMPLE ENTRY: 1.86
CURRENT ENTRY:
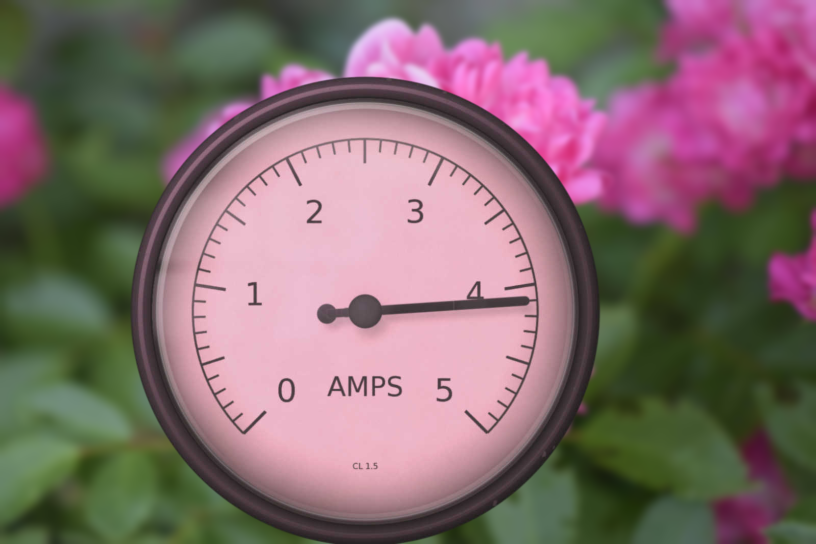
4.1
